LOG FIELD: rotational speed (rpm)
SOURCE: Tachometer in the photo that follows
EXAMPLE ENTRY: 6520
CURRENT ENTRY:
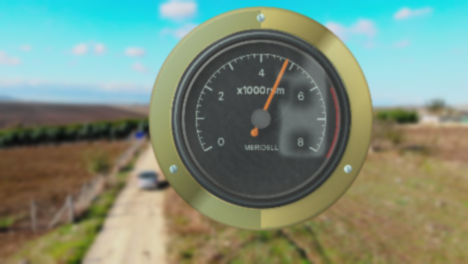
4800
